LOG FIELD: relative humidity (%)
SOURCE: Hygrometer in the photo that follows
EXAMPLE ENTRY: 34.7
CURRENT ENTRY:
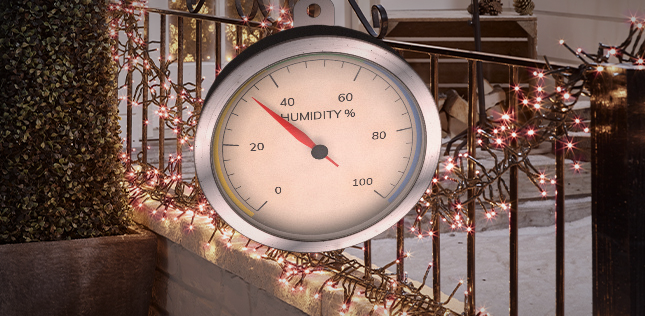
34
